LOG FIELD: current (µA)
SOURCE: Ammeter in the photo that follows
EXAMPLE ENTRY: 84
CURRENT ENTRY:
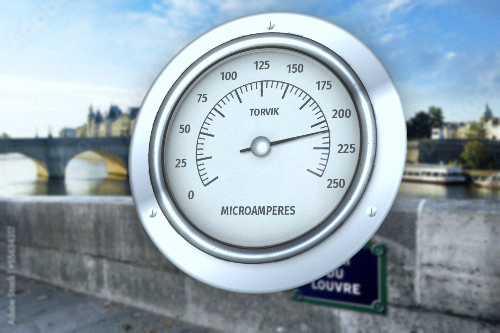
210
